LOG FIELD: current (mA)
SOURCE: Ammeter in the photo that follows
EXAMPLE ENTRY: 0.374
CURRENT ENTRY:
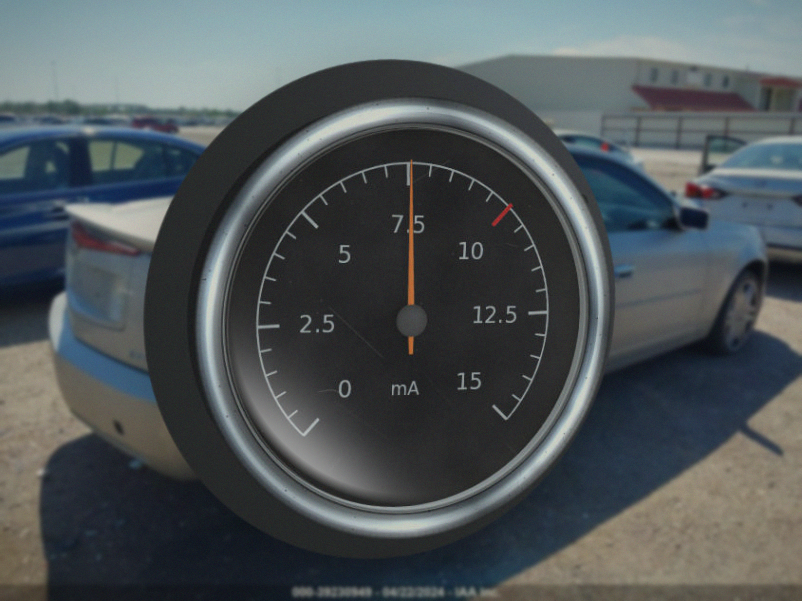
7.5
